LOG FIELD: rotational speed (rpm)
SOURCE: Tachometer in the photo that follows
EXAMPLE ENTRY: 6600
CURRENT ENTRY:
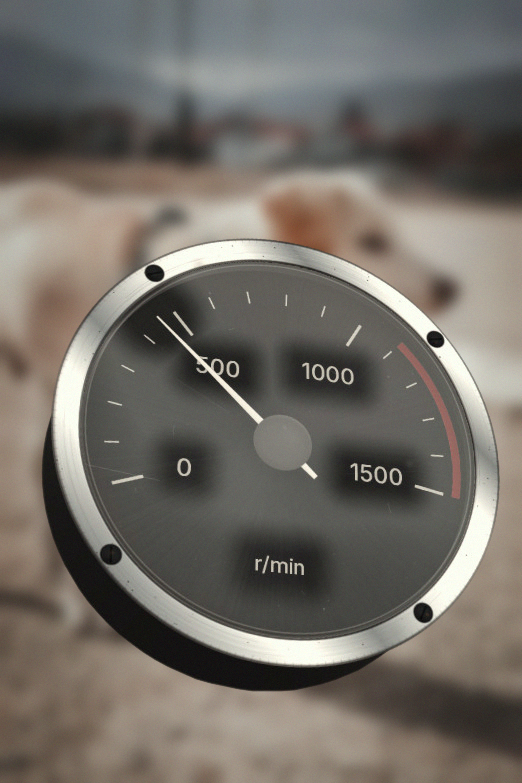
450
